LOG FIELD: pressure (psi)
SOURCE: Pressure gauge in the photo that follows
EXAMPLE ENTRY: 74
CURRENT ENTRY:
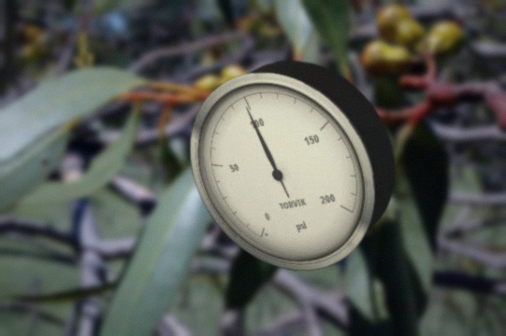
100
